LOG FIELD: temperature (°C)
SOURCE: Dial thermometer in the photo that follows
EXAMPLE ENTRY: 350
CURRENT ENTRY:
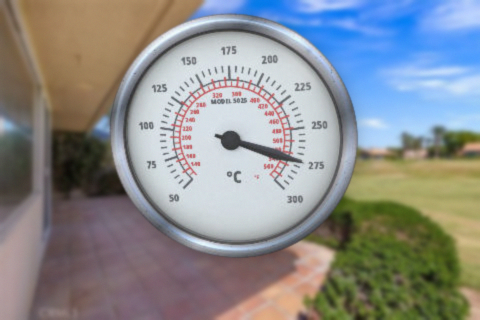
275
